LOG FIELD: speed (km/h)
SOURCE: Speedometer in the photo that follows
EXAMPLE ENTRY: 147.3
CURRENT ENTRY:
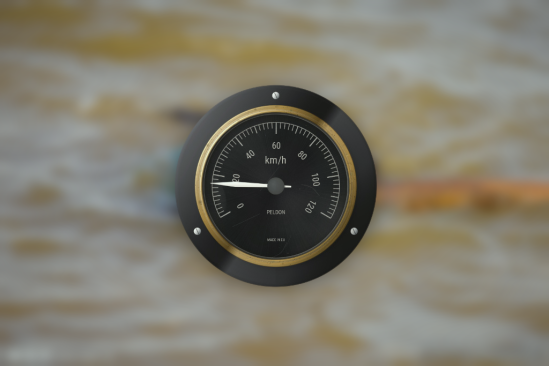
16
